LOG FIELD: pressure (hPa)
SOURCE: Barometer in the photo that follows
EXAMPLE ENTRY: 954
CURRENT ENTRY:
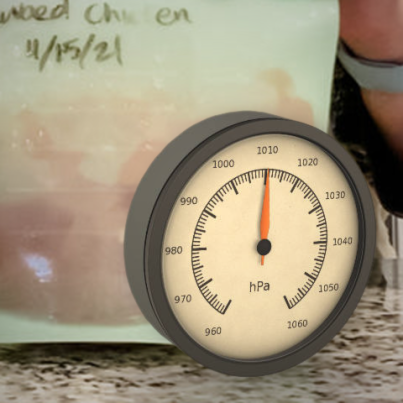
1010
